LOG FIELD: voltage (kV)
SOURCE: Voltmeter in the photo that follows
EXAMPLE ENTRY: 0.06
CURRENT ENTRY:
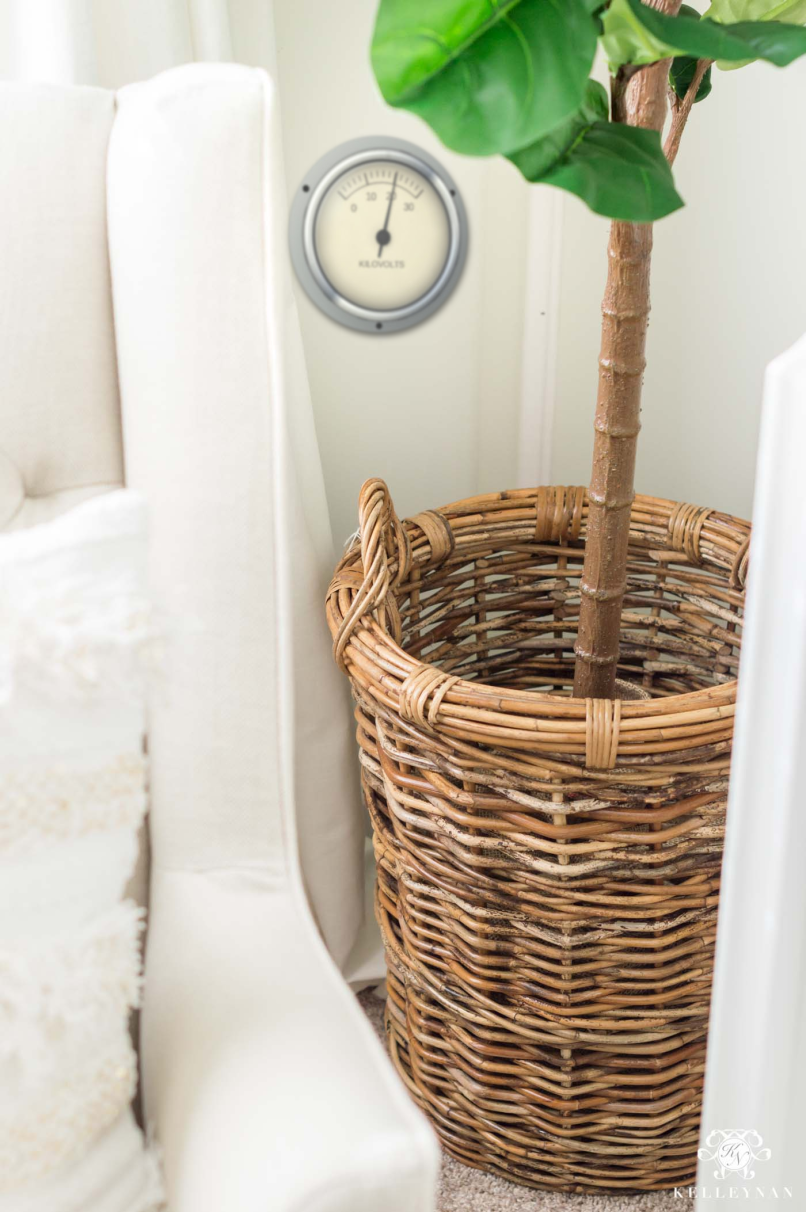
20
